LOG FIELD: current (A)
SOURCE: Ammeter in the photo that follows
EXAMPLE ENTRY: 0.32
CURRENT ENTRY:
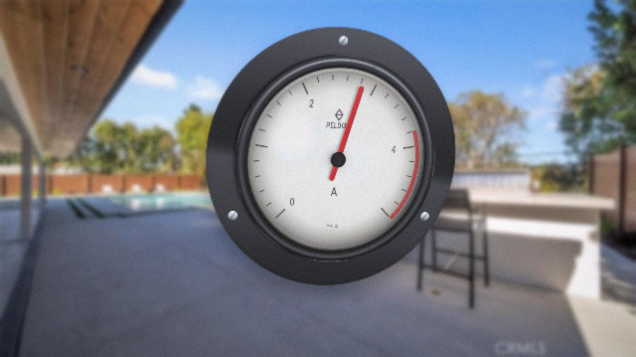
2.8
